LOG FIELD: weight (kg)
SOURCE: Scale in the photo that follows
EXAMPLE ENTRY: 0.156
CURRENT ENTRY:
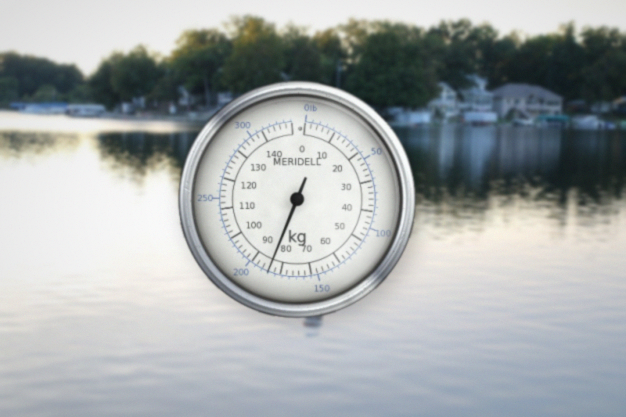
84
